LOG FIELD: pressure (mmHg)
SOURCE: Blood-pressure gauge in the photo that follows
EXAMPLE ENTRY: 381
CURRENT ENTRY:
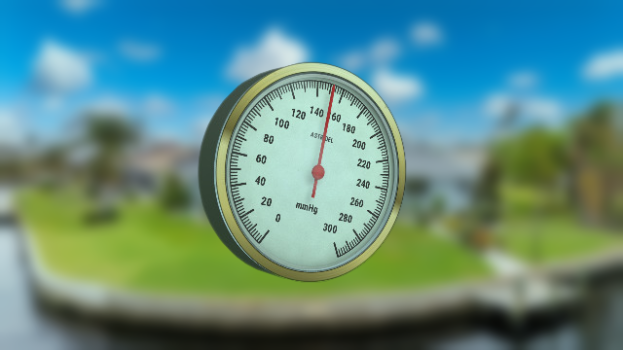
150
